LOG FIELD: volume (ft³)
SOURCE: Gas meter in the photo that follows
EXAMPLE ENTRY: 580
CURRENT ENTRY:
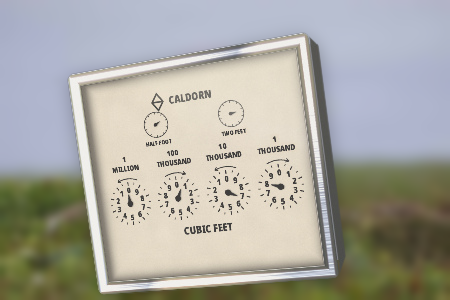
6800
